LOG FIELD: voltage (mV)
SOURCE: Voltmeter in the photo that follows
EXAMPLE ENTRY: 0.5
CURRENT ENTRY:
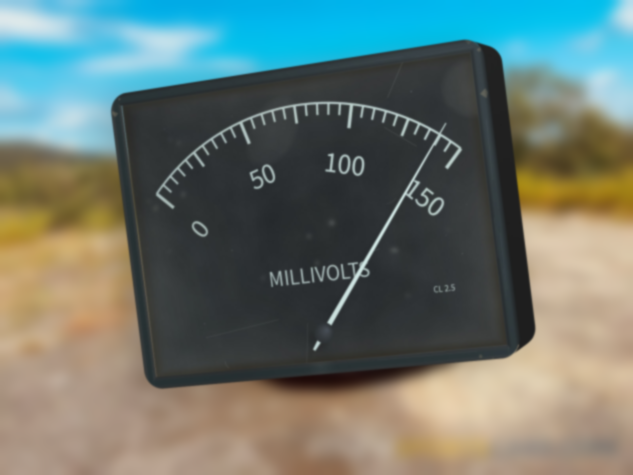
140
